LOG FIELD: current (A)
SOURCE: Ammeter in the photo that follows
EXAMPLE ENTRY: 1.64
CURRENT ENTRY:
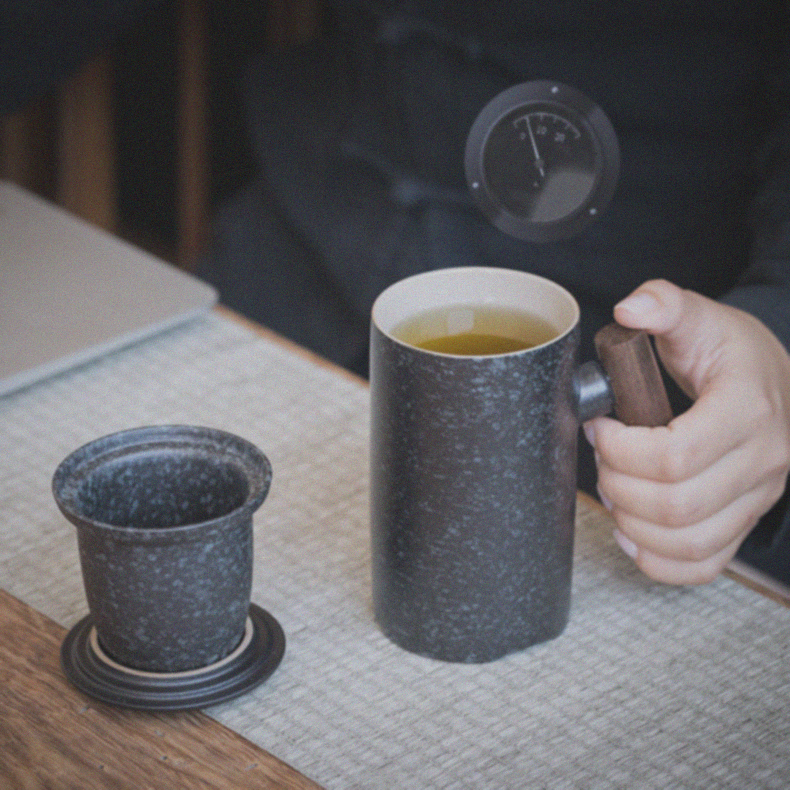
5
